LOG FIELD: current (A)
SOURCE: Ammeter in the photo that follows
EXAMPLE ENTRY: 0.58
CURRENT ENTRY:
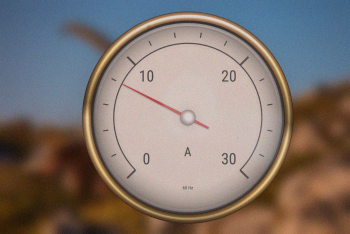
8
